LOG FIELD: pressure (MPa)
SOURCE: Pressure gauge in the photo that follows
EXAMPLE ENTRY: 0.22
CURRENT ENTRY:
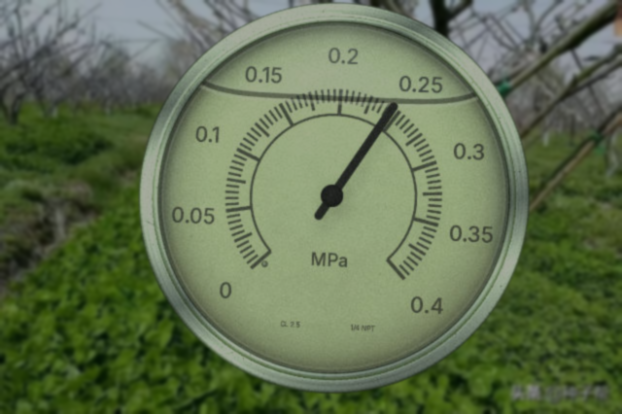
0.245
